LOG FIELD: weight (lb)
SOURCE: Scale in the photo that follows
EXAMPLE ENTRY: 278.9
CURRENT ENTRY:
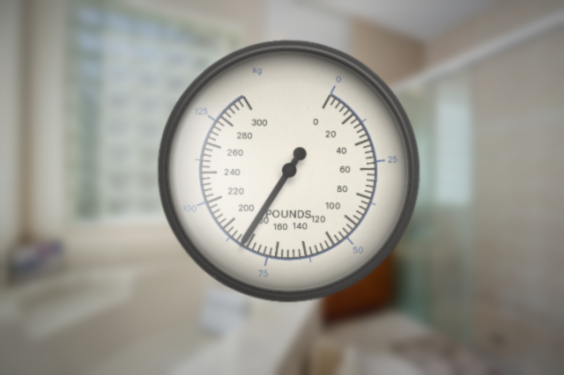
184
